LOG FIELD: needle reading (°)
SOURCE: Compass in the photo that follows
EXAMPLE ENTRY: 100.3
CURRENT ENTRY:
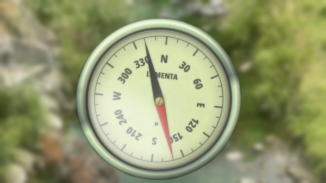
160
